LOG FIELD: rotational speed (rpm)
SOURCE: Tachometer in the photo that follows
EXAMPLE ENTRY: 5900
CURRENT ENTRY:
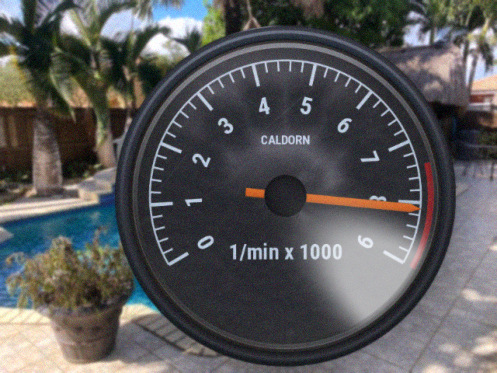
8100
